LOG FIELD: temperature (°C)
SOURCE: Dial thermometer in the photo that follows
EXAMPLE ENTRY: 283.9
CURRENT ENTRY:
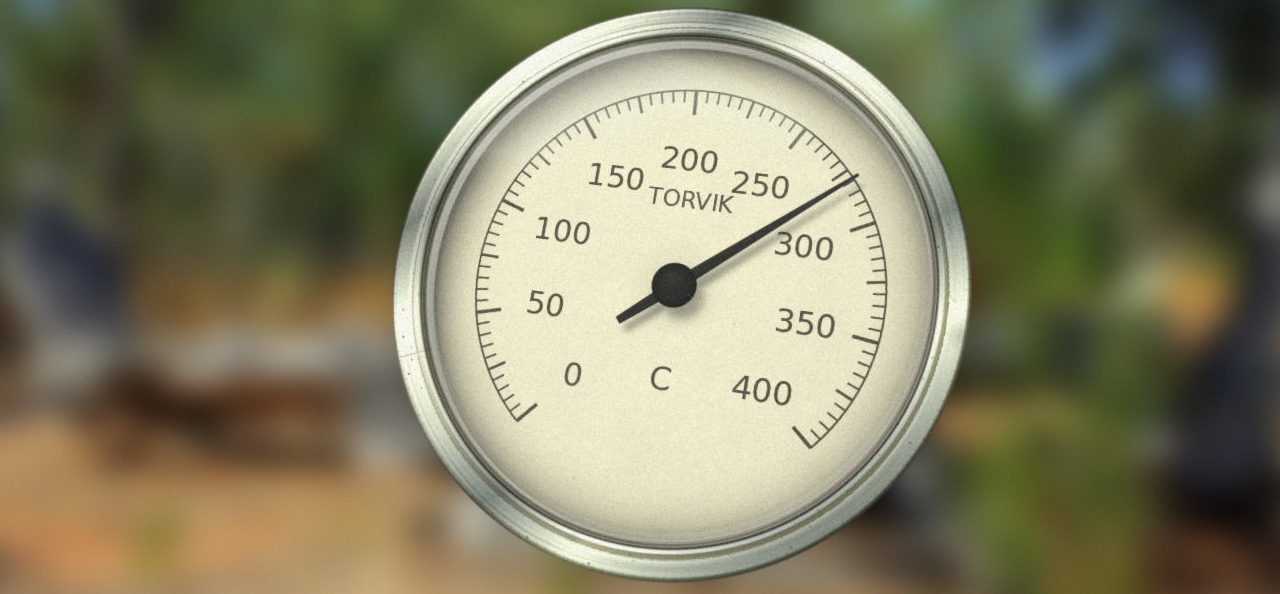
280
